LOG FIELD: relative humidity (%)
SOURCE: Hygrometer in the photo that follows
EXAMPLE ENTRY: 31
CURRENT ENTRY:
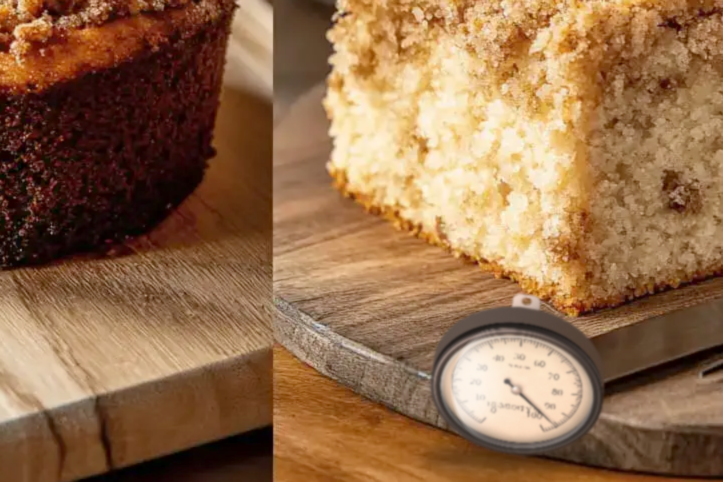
95
